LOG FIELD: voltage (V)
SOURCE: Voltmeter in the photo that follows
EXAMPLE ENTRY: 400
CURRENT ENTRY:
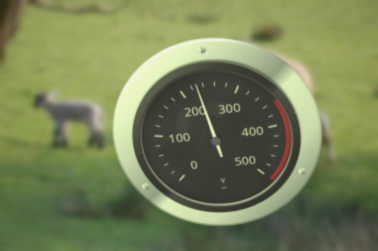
230
